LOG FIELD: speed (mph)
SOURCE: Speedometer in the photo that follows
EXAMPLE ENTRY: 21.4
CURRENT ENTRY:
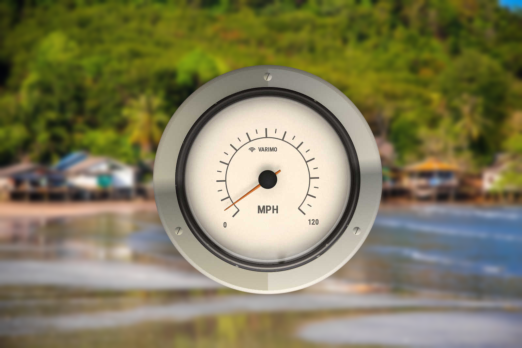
5
